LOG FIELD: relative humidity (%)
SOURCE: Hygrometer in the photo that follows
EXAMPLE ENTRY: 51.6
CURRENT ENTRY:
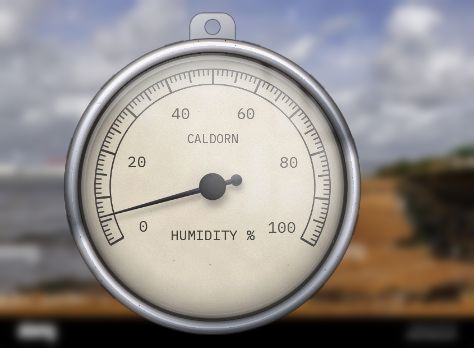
6
